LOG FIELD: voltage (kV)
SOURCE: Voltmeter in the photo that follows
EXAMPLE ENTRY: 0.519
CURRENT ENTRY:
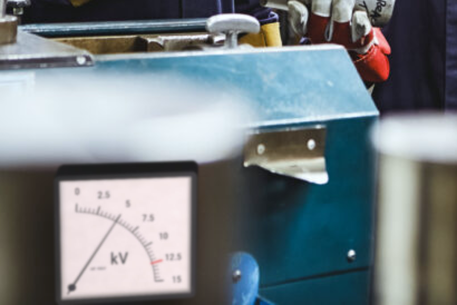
5
